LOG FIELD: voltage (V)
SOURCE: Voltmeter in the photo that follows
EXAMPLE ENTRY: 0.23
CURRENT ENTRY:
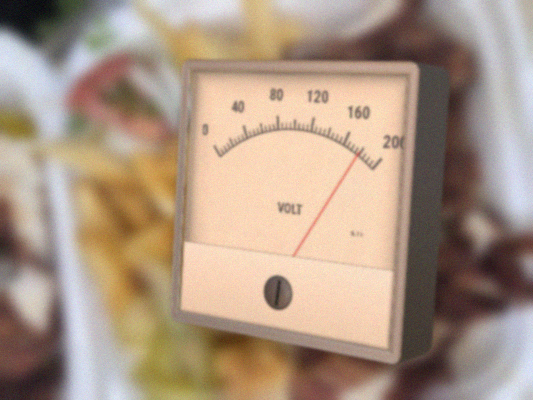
180
